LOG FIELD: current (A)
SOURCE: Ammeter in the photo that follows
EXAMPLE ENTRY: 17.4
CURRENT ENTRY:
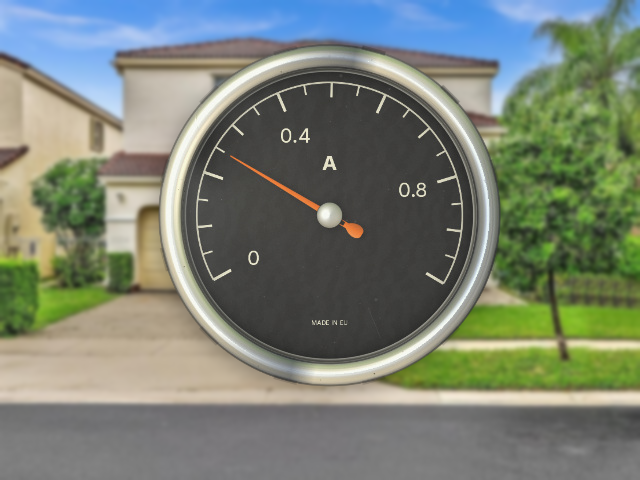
0.25
